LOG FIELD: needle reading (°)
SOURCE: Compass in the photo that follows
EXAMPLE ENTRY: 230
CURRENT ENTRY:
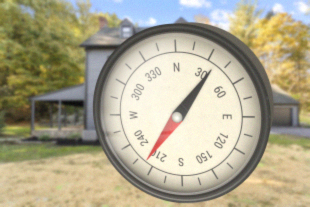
217.5
